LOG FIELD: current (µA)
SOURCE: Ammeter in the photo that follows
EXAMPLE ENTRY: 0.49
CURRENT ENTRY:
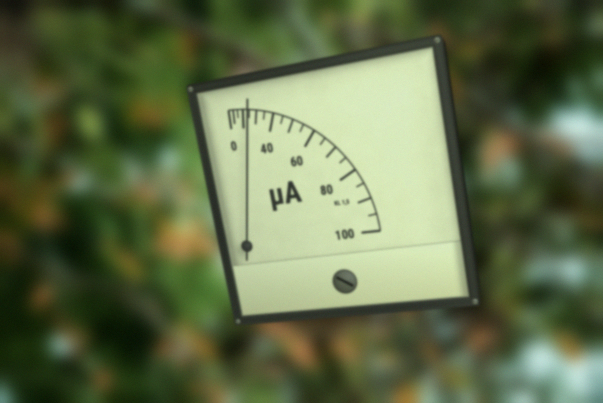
25
